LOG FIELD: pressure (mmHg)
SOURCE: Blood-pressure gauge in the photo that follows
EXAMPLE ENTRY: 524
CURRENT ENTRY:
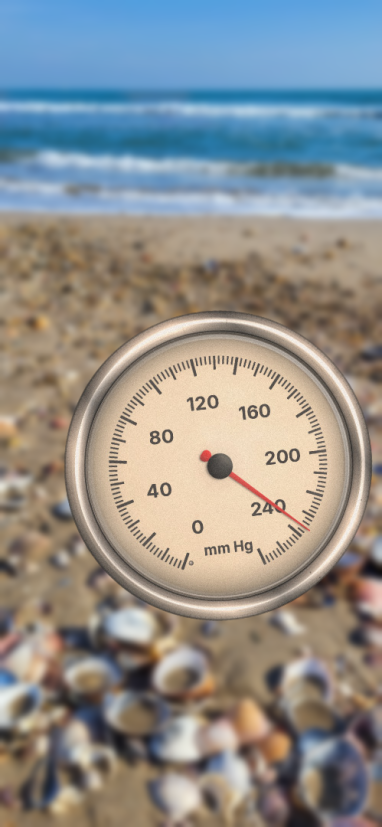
236
